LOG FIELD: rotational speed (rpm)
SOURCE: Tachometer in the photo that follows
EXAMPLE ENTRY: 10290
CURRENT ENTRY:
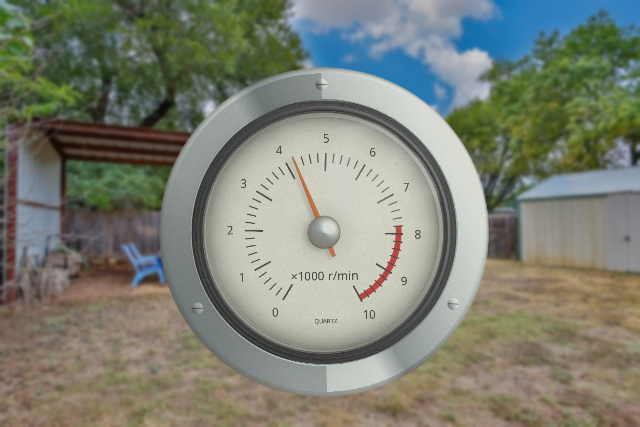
4200
